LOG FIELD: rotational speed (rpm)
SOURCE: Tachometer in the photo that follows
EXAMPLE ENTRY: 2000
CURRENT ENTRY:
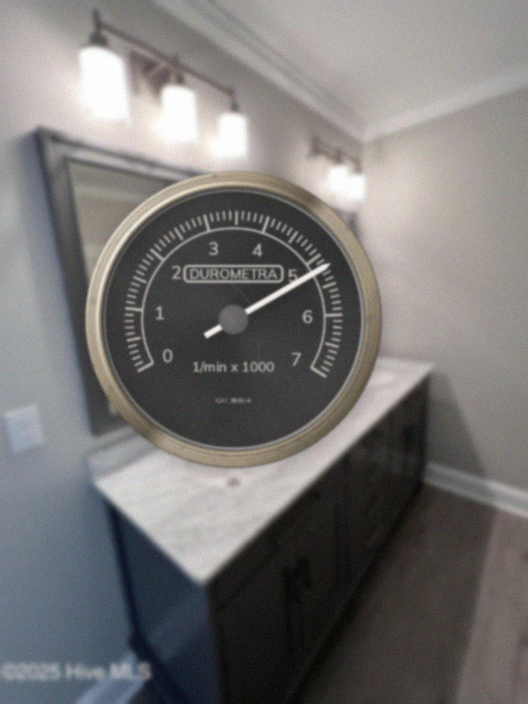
5200
